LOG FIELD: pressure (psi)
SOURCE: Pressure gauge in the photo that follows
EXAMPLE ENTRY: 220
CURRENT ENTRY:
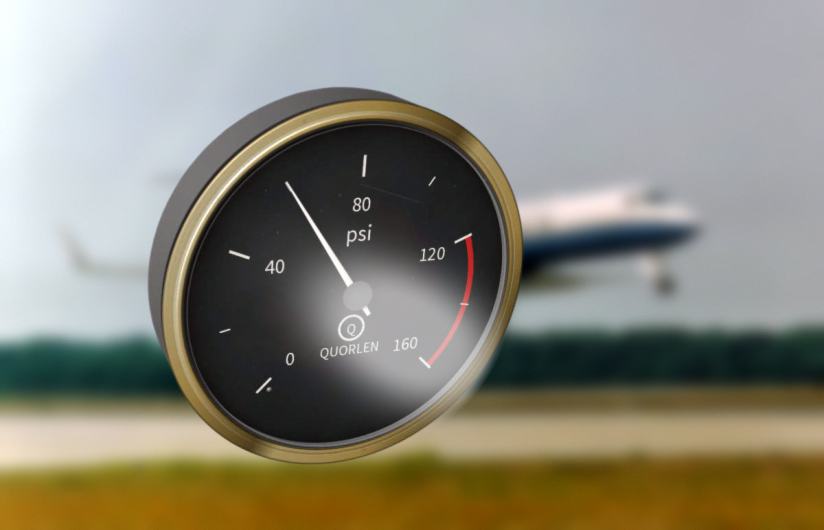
60
